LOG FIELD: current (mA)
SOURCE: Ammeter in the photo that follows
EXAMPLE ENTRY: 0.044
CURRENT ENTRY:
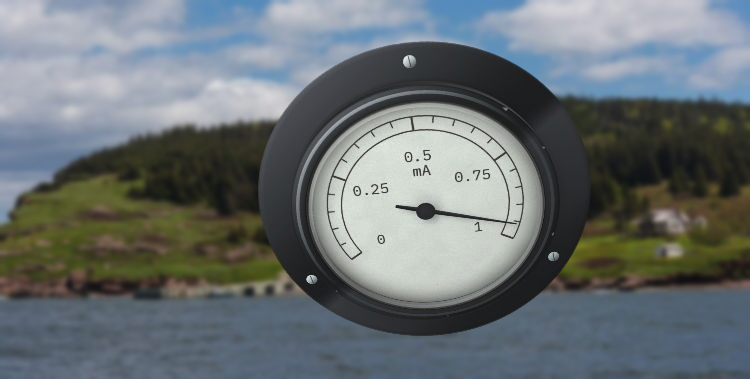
0.95
